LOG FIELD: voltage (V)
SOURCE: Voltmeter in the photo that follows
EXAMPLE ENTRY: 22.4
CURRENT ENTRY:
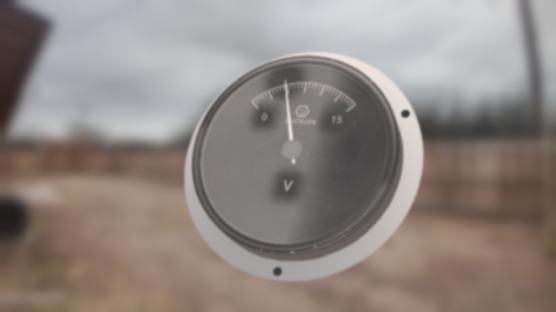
5
